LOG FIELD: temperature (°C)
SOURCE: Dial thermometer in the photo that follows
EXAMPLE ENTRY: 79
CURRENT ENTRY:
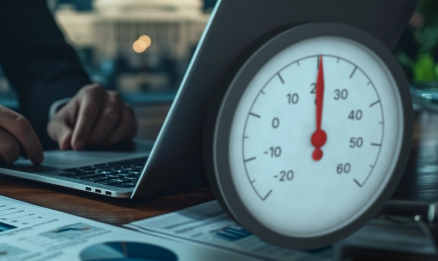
20
